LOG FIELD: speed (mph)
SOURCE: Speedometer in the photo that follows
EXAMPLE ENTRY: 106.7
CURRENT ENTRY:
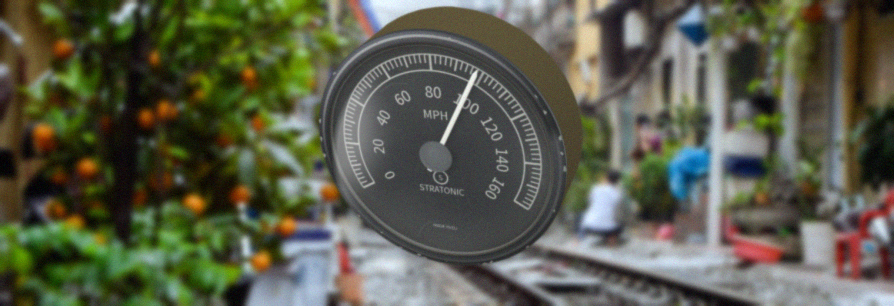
98
